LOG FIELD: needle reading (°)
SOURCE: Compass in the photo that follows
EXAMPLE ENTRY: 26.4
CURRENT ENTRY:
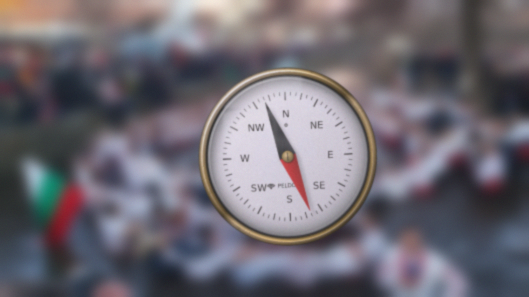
160
